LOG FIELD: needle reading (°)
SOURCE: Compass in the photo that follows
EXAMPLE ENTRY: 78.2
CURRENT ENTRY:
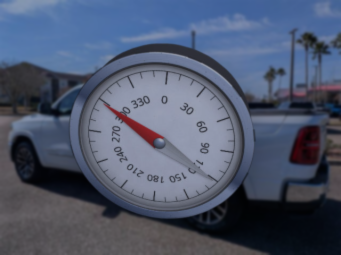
300
